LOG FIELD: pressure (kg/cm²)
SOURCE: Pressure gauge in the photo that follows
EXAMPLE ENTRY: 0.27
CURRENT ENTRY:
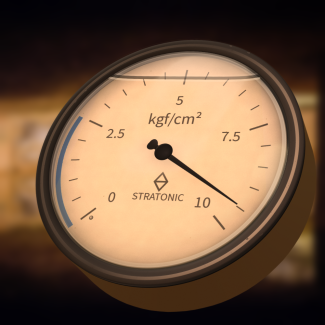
9.5
